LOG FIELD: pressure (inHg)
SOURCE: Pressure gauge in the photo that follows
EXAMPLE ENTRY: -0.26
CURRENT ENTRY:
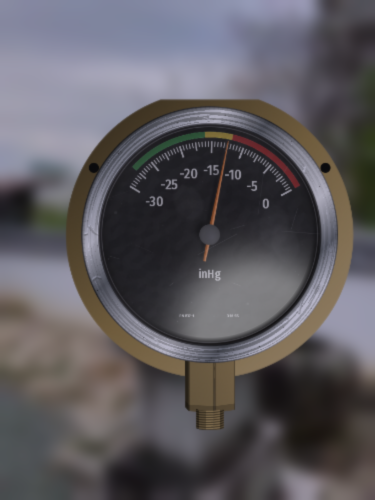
-12.5
